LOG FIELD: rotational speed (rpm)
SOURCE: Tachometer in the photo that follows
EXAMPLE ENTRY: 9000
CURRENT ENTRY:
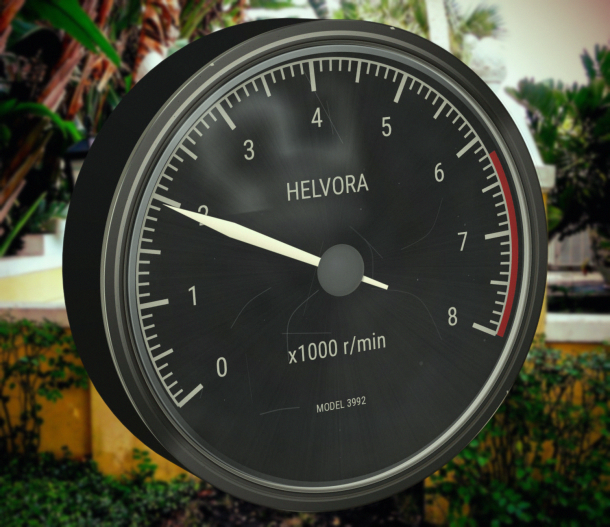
1950
